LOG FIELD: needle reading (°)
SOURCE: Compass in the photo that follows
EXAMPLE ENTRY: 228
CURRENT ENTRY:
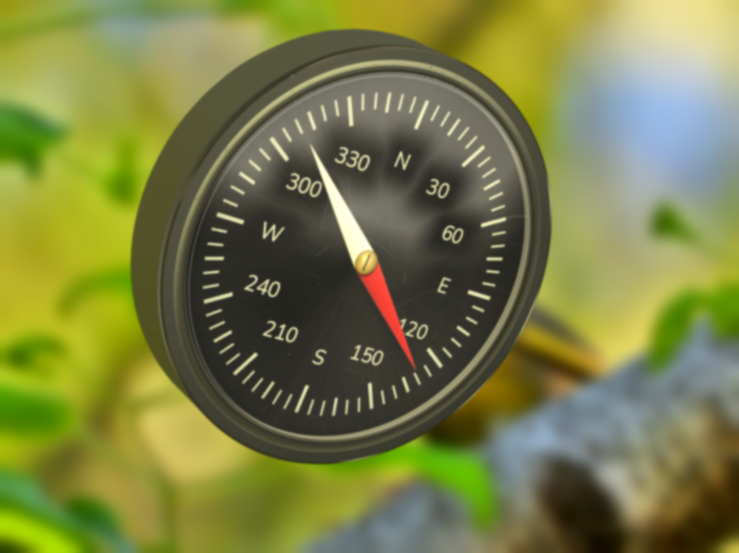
130
